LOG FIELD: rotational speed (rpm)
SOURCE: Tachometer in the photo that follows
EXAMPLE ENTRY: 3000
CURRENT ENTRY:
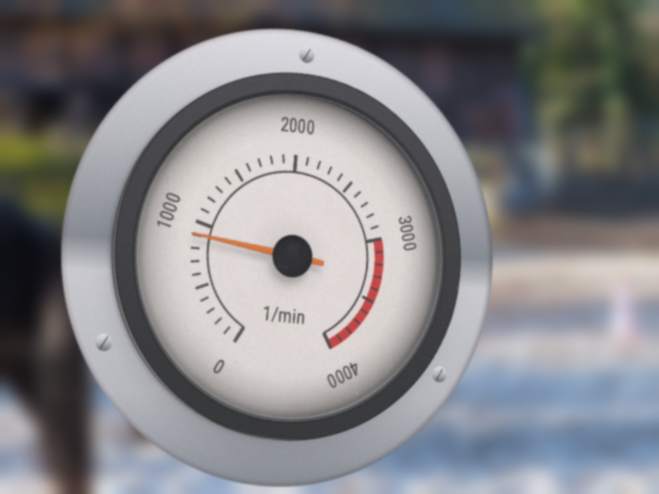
900
